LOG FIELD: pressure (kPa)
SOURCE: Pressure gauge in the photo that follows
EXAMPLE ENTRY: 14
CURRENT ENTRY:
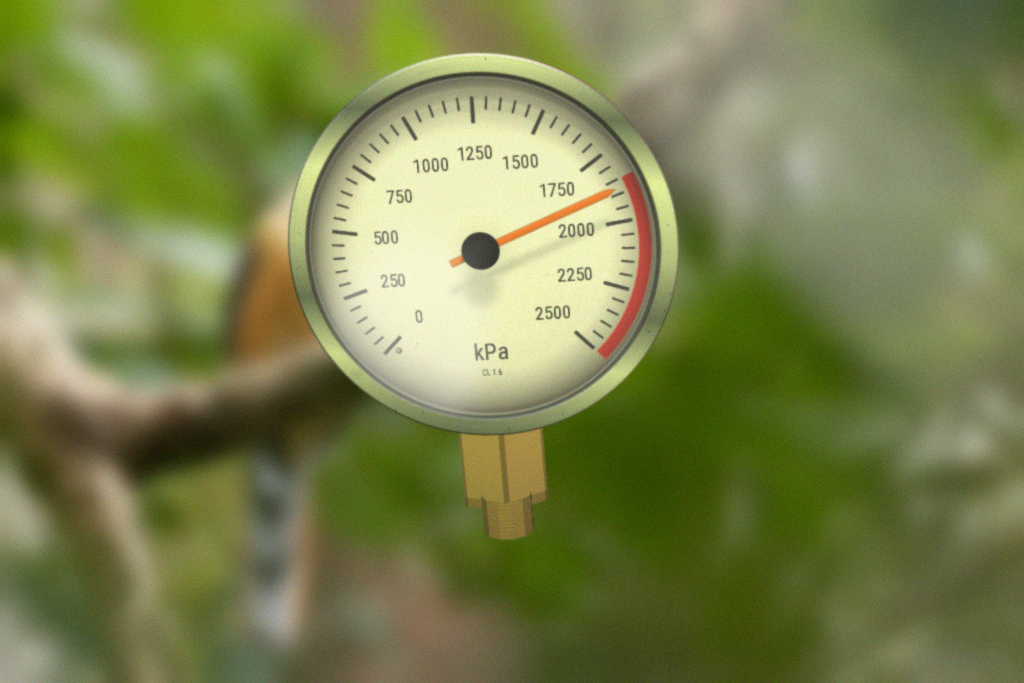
1875
